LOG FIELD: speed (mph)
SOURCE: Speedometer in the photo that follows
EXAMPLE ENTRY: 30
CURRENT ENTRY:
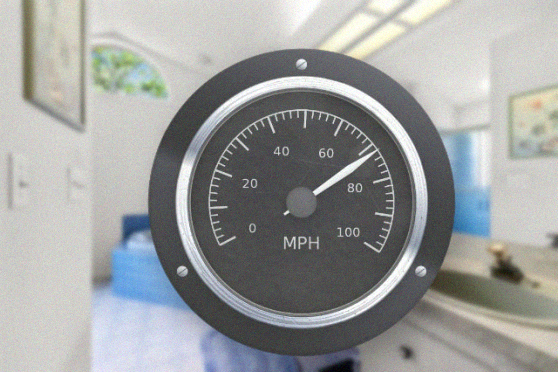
72
